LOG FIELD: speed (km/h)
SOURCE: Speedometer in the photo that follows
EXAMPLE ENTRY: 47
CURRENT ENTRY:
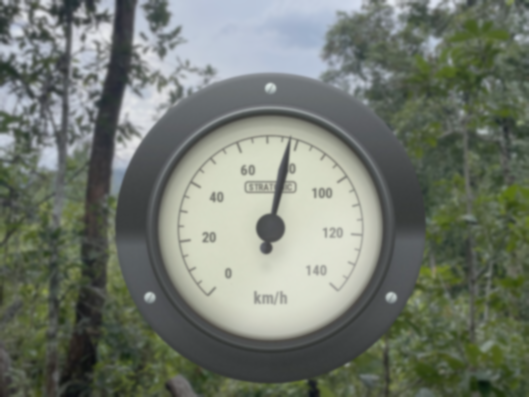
77.5
